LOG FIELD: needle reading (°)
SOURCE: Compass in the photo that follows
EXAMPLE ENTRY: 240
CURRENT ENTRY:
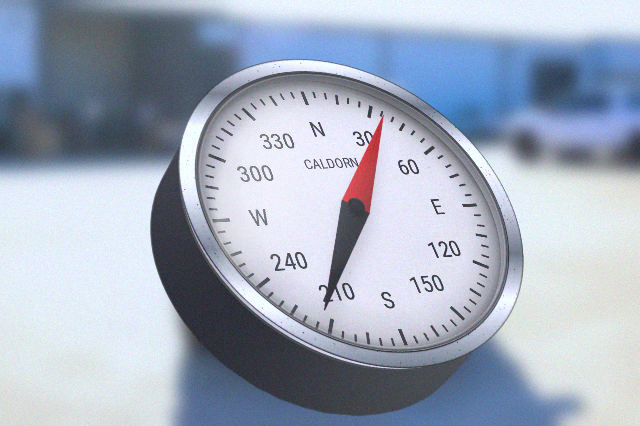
35
